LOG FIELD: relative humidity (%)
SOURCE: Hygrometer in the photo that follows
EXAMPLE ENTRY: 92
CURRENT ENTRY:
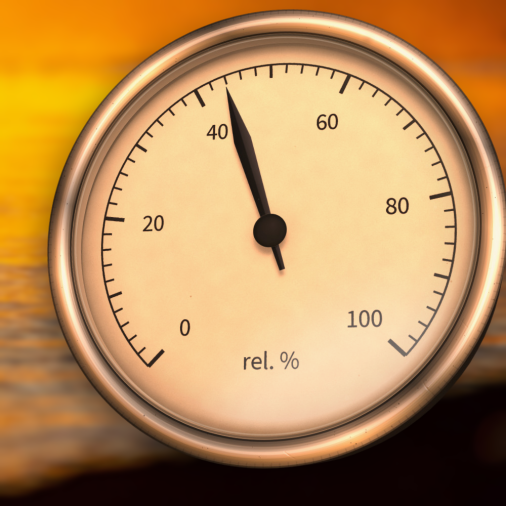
44
